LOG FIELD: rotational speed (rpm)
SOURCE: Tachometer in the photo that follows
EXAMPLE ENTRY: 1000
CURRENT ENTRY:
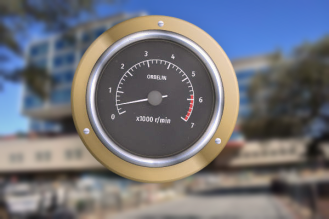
400
